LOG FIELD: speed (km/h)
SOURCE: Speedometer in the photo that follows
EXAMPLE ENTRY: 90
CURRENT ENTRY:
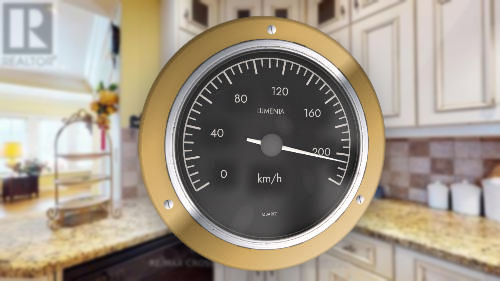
205
